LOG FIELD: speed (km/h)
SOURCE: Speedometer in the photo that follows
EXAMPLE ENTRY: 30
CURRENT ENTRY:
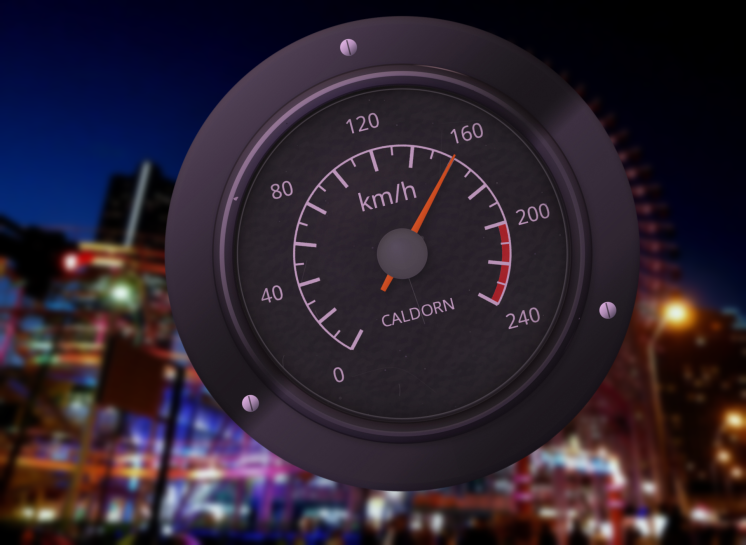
160
